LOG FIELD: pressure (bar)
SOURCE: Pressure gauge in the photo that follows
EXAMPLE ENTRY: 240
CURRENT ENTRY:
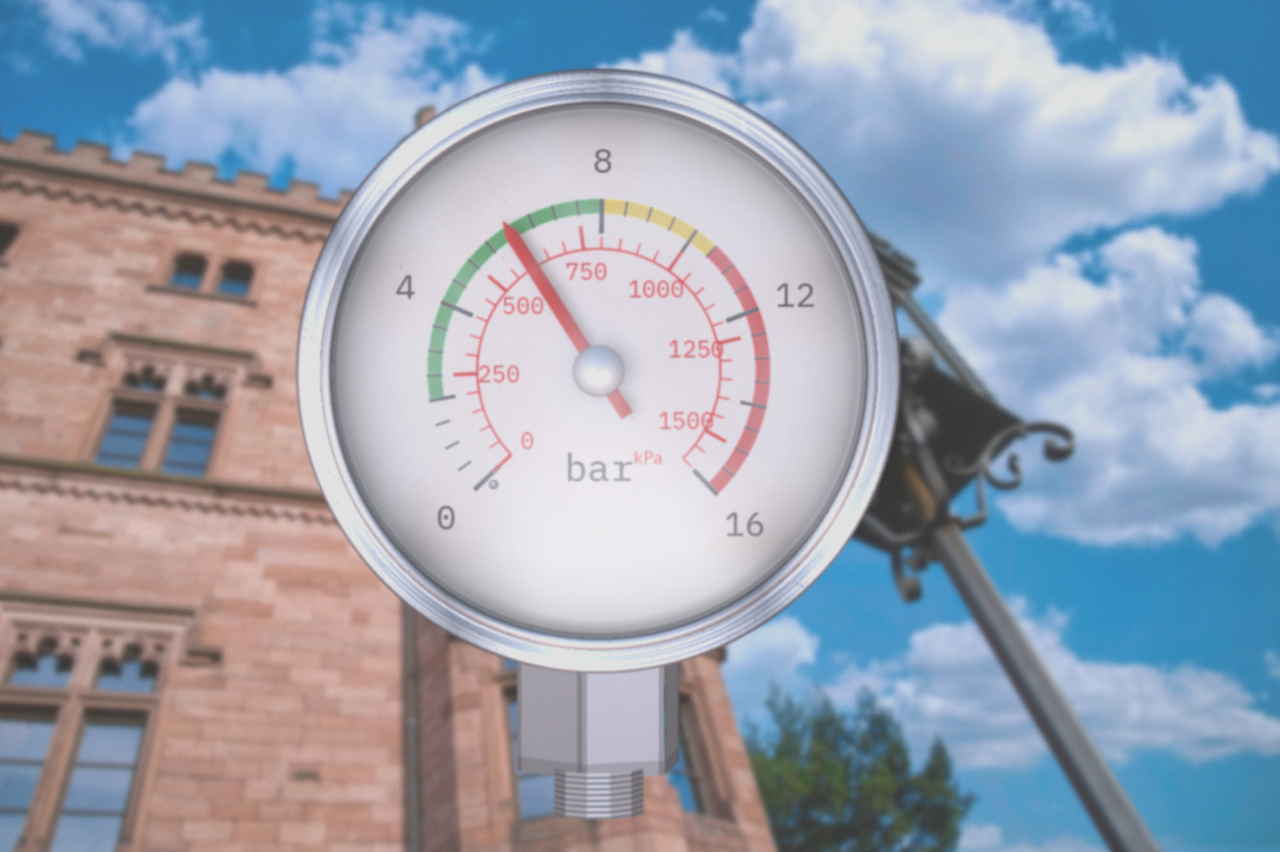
6
